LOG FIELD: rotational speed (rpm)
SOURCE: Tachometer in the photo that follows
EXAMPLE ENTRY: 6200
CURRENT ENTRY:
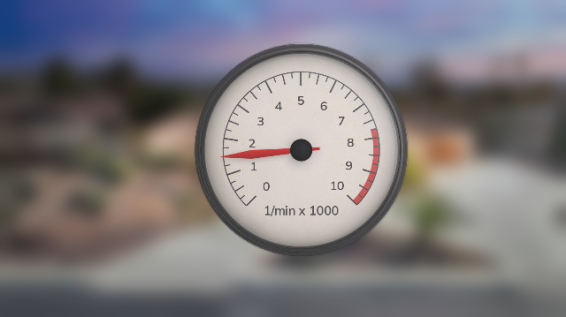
1500
